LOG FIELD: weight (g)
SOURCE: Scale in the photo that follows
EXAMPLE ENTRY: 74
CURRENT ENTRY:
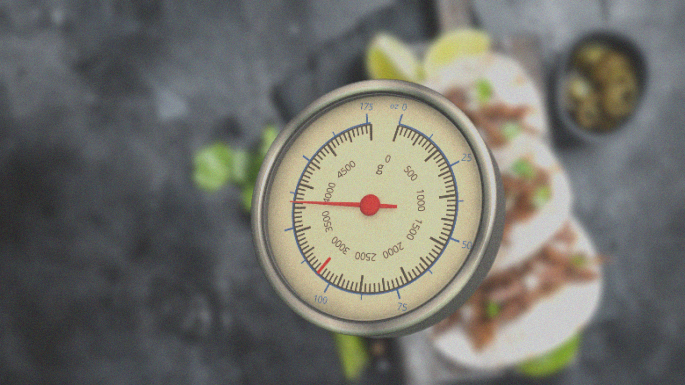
3800
